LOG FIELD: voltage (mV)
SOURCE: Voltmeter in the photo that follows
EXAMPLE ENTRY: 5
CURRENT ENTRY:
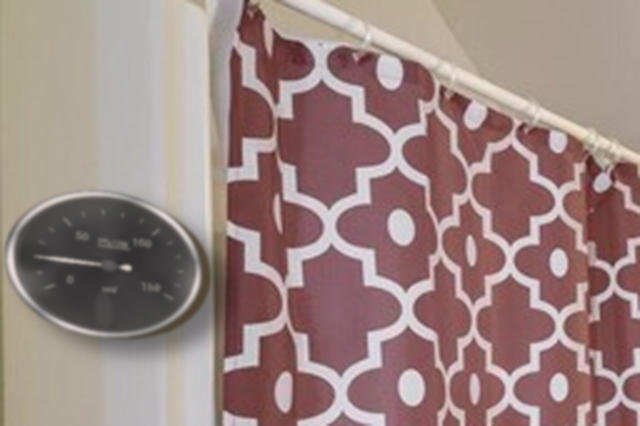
20
